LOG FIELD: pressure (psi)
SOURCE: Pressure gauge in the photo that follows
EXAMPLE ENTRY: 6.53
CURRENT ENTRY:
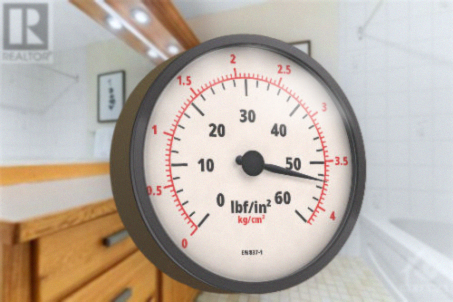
53
